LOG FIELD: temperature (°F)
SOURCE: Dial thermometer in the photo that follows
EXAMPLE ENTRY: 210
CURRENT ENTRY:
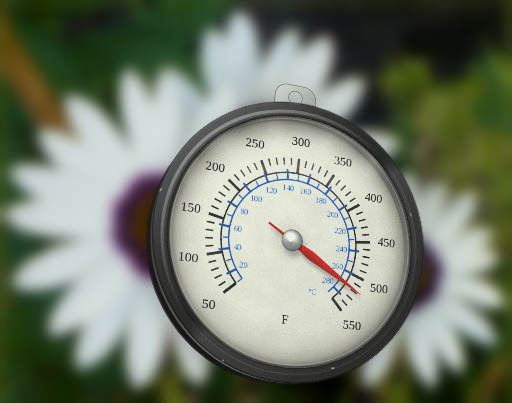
520
